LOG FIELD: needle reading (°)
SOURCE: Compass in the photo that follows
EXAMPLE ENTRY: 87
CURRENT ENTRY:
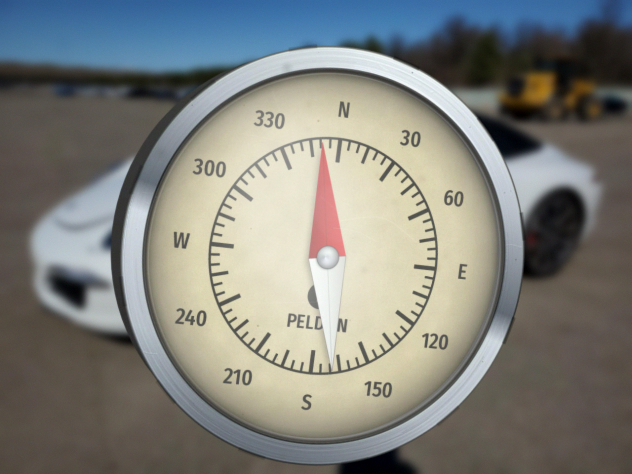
350
